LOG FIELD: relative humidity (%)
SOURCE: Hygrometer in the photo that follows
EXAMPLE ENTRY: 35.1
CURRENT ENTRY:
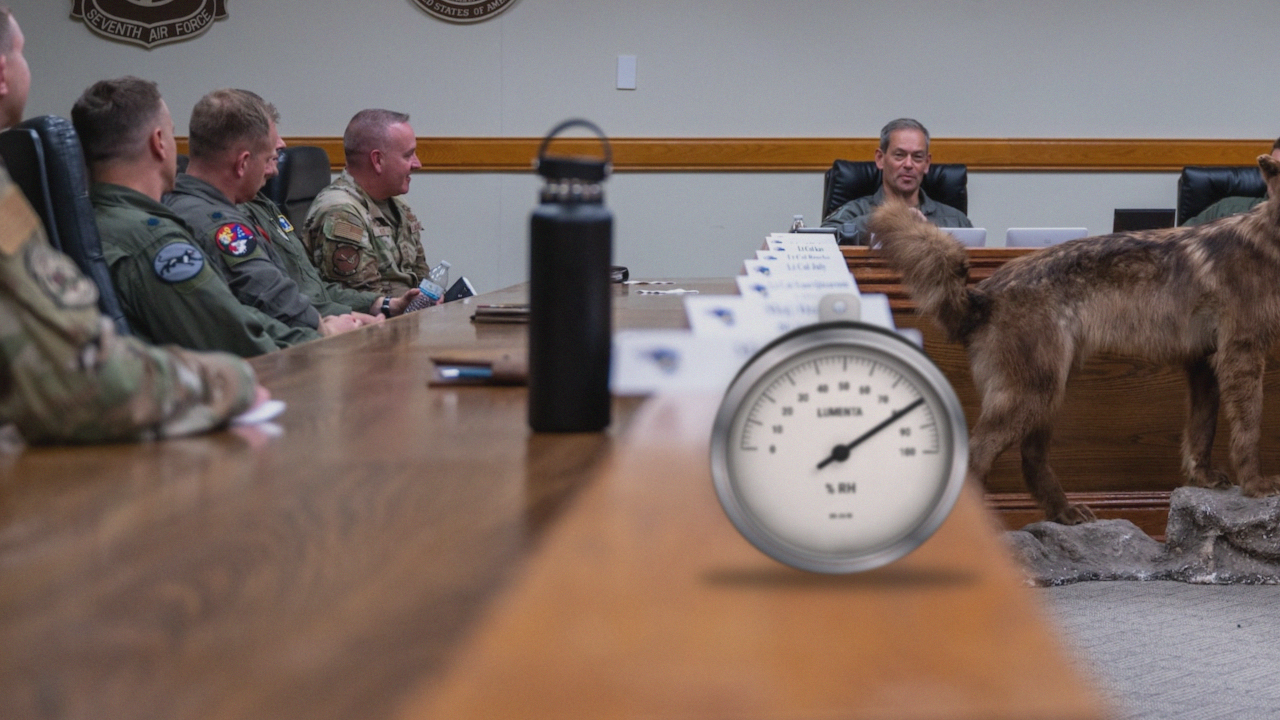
80
